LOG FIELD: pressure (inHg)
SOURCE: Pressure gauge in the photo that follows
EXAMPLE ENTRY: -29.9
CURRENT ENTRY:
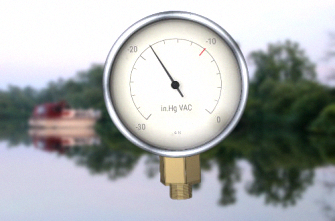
-18
